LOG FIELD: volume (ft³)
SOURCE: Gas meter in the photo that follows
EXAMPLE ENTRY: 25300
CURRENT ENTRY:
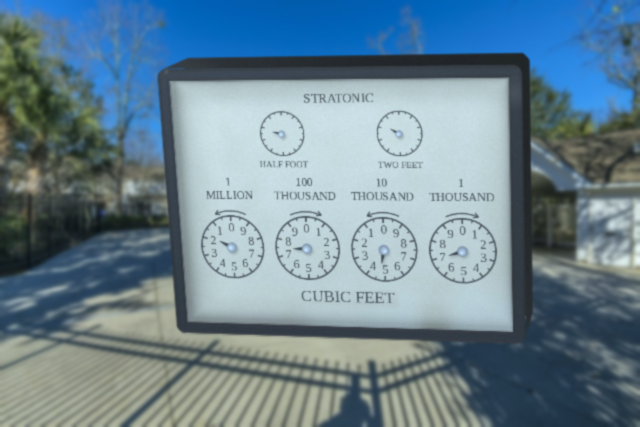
174700
